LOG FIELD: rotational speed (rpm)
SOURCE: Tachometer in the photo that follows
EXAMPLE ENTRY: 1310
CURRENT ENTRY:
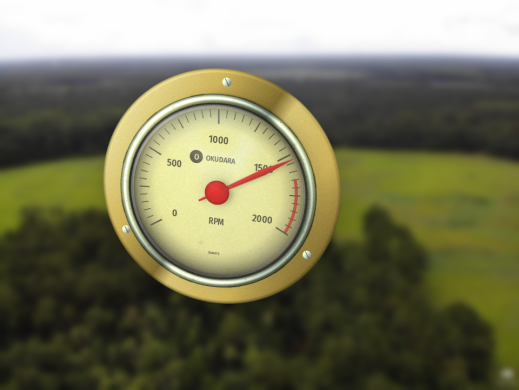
1525
